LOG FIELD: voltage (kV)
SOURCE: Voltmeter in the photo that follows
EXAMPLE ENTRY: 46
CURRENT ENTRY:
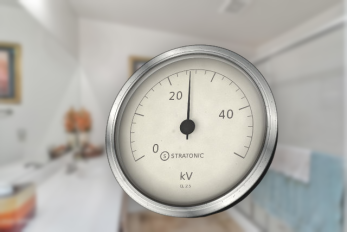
25
